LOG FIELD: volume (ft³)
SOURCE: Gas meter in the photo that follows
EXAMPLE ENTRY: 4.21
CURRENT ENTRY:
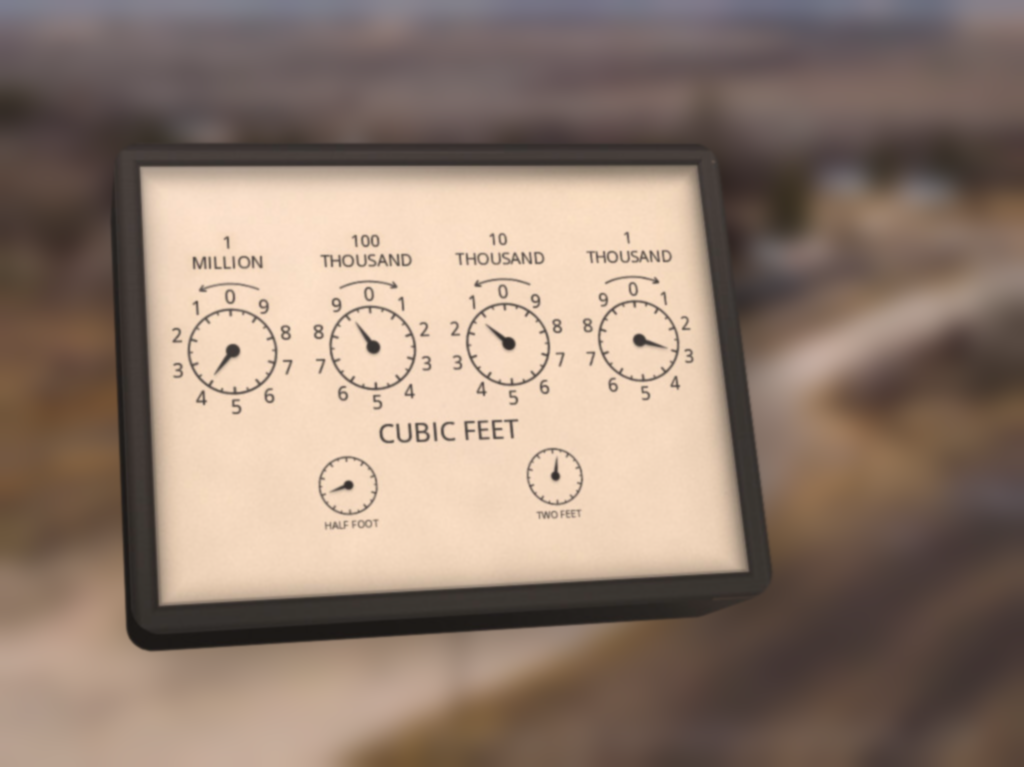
391300
